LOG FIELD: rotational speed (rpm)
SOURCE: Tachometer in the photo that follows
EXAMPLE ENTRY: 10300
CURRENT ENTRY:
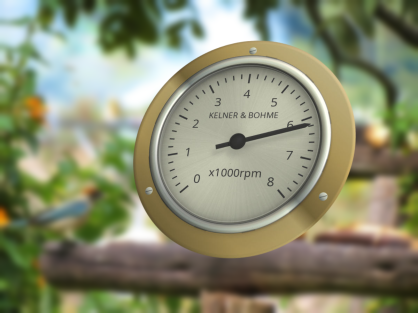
6200
